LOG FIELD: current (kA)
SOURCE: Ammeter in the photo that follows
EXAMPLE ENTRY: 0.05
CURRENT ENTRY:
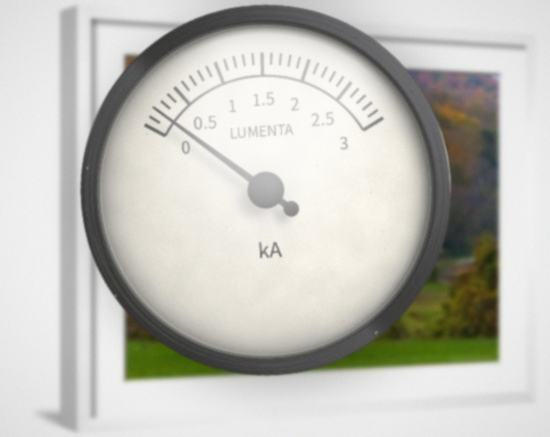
0.2
